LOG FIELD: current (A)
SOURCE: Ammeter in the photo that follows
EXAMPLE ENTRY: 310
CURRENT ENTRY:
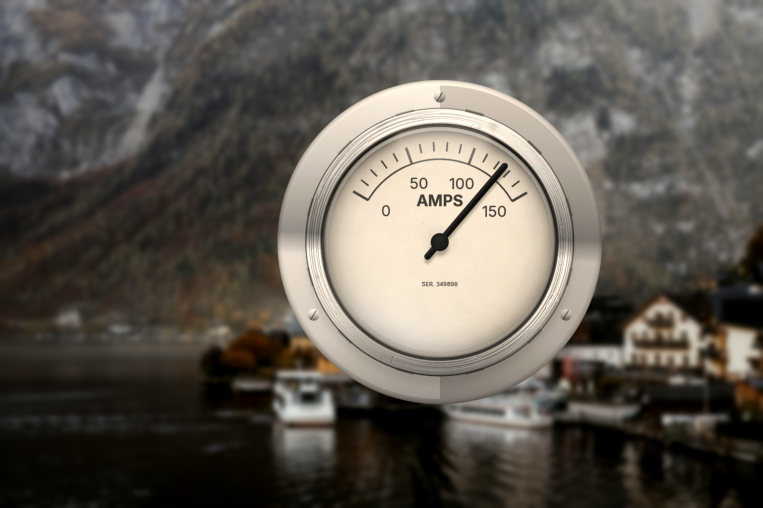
125
